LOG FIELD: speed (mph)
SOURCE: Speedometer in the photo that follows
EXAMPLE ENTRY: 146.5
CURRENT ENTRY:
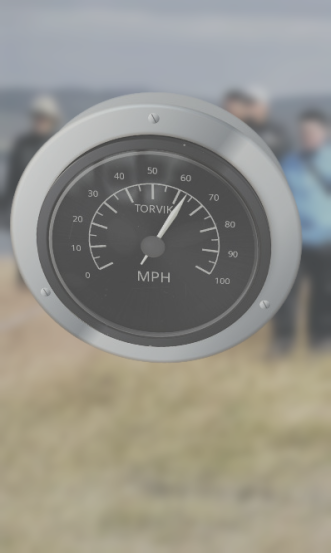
62.5
